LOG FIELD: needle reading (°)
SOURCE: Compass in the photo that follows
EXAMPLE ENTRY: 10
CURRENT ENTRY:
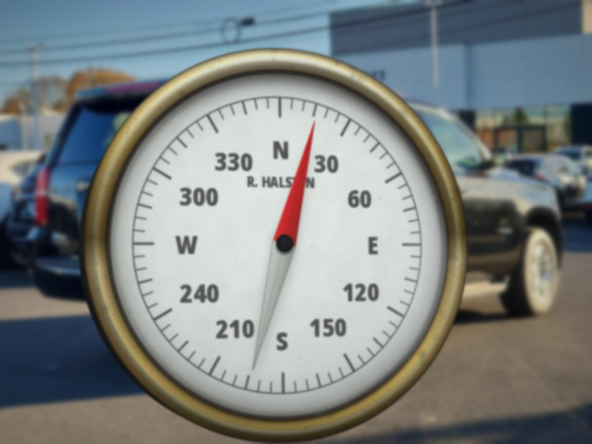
15
